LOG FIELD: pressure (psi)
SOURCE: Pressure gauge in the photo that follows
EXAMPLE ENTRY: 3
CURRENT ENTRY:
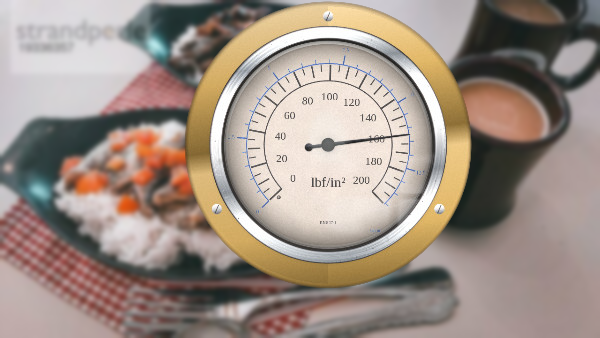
160
